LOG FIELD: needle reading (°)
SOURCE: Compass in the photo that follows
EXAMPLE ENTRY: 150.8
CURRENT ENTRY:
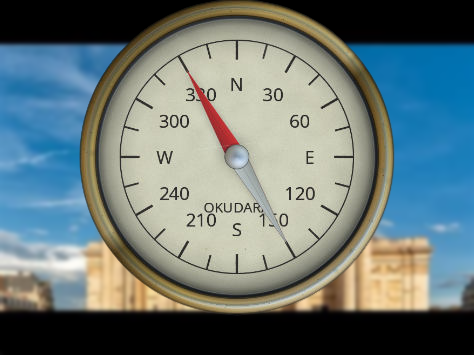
330
